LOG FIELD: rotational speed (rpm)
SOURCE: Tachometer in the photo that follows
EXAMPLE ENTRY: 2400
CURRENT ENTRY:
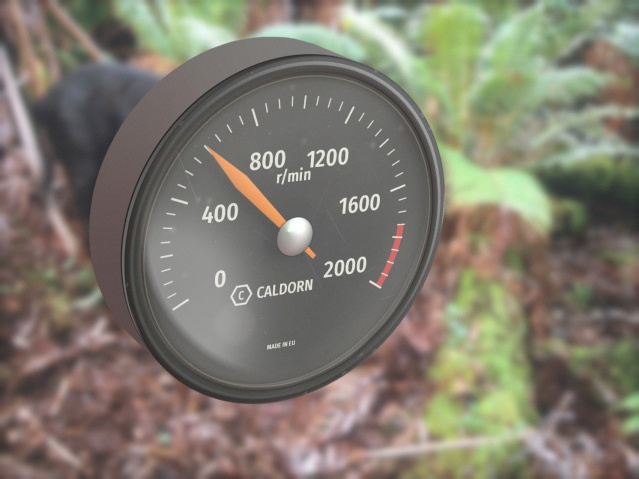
600
